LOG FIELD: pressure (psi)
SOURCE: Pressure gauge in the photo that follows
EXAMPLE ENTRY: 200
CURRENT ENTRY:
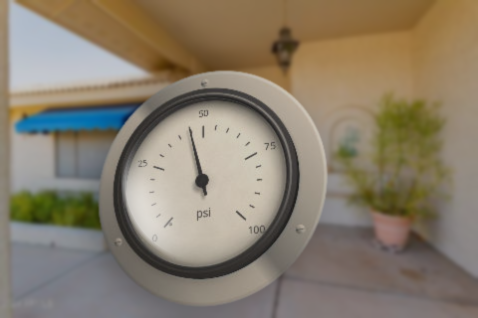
45
